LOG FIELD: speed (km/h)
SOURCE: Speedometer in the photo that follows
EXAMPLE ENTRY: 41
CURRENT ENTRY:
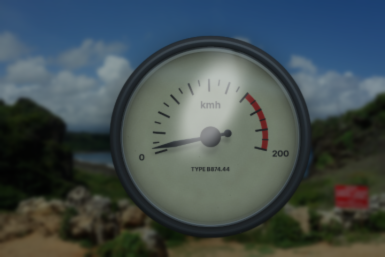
5
